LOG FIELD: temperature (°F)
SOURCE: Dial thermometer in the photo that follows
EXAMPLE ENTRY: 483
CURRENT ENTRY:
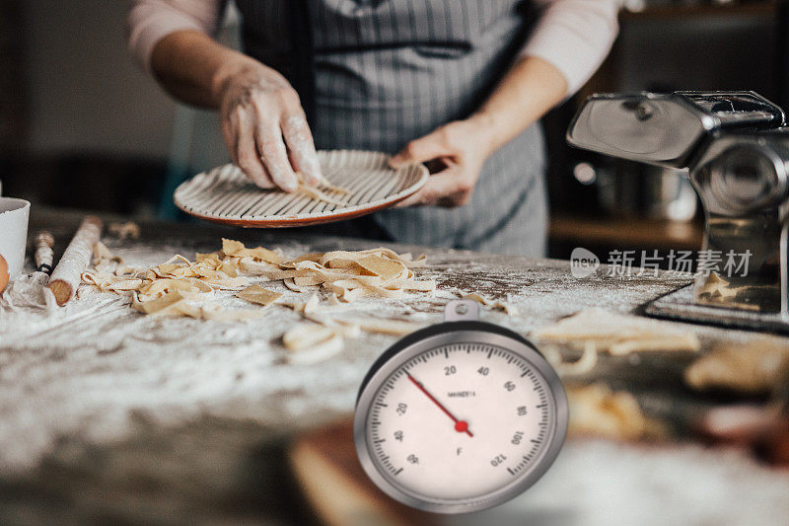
0
